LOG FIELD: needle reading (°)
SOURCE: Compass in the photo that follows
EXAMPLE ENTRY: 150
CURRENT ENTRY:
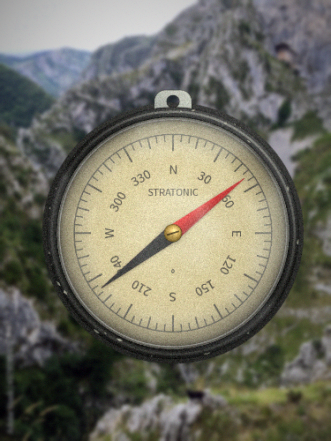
52.5
